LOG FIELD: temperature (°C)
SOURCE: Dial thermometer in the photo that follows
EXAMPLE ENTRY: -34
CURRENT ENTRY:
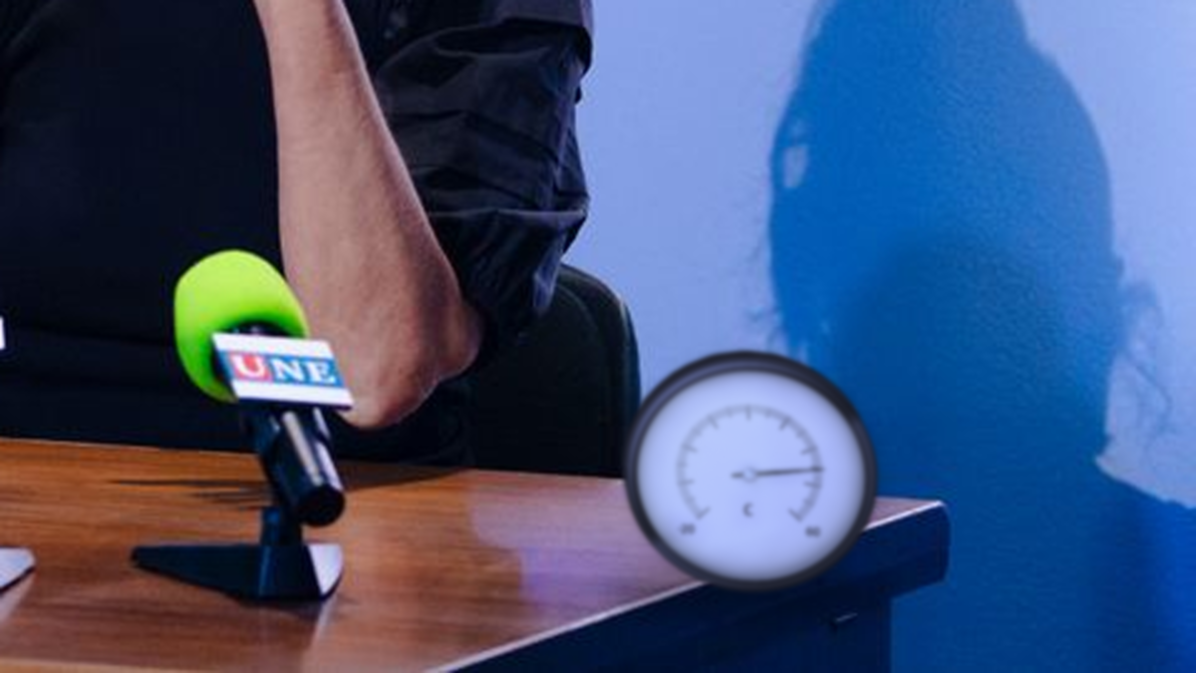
45
